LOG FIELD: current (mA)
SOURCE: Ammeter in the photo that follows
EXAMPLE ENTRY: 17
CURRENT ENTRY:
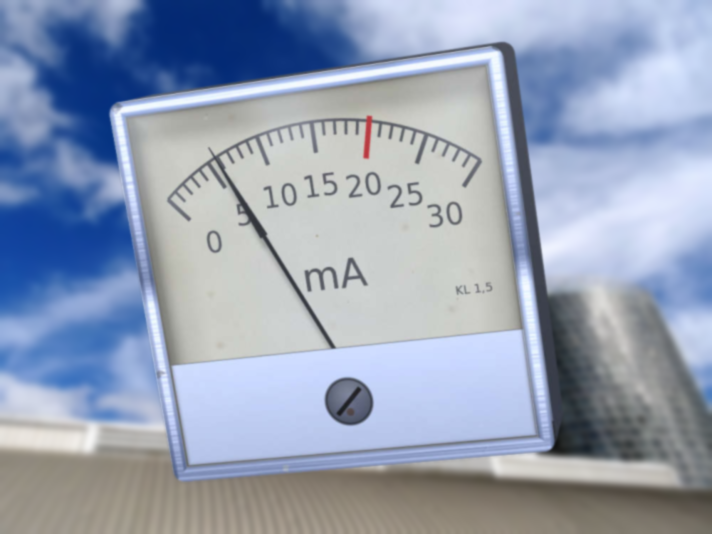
6
